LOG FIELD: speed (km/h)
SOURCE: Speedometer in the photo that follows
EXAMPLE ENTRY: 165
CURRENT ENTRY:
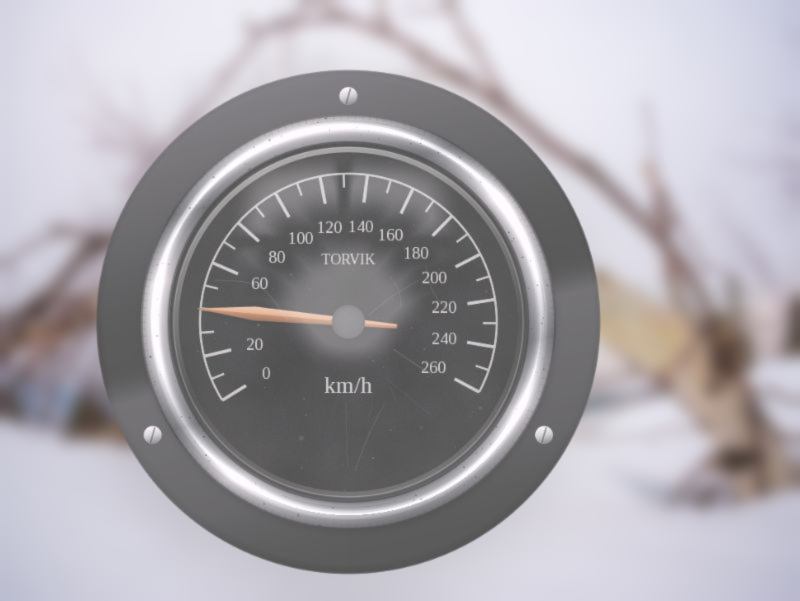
40
